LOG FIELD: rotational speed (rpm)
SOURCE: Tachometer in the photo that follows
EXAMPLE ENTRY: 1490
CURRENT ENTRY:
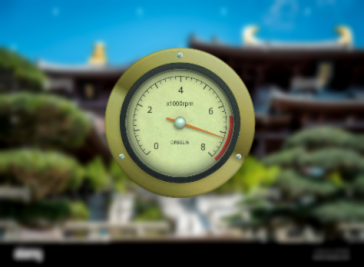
7200
